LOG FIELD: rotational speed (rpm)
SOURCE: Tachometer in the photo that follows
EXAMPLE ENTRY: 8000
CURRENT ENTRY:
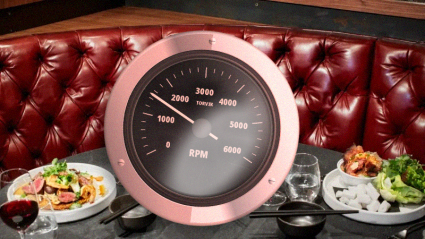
1500
